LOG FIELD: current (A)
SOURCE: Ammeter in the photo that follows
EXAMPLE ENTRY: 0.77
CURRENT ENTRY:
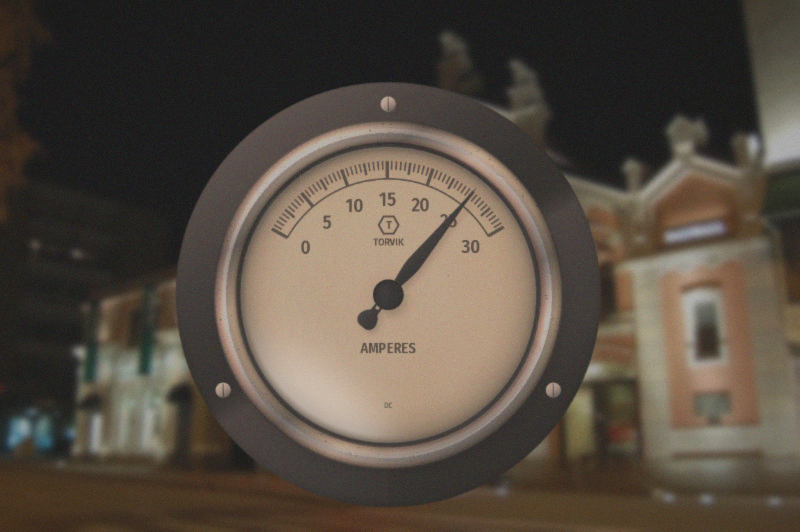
25
